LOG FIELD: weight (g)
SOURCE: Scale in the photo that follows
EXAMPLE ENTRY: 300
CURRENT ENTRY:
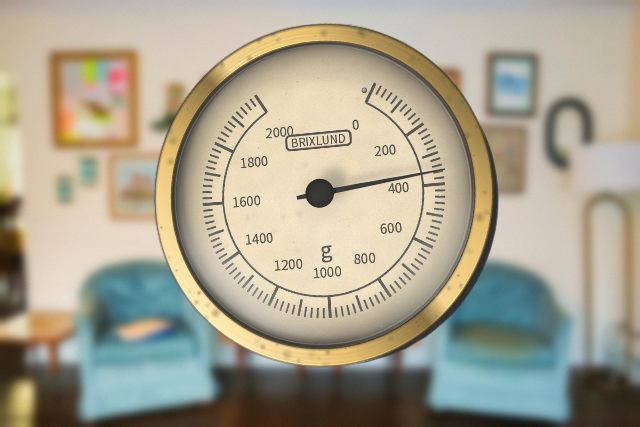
360
